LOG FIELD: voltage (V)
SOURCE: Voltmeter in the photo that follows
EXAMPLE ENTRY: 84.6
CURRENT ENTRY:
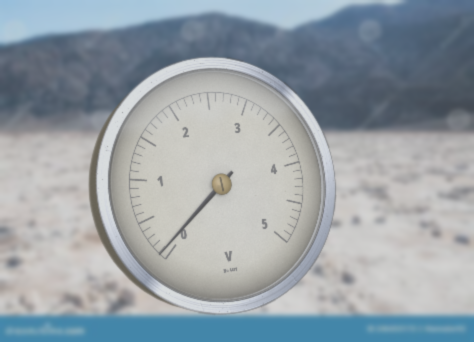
0.1
